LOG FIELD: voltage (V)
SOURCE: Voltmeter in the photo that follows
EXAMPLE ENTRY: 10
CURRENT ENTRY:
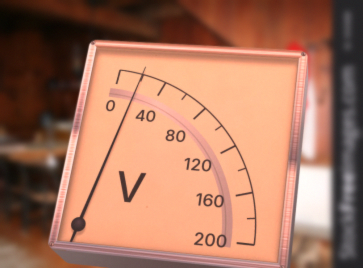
20
